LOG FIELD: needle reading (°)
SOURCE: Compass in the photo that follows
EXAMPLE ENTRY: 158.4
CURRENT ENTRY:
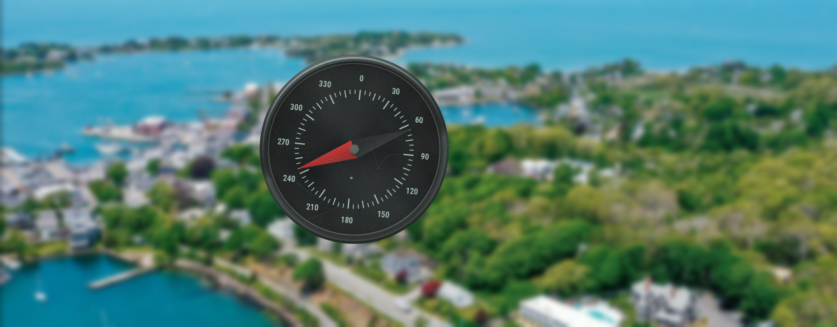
245
